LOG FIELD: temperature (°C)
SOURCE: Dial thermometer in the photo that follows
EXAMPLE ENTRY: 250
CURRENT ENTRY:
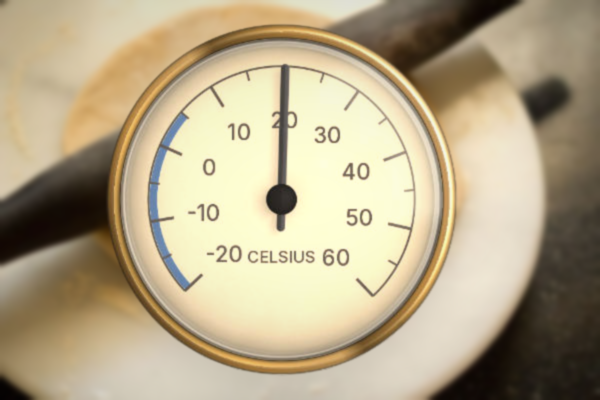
20
